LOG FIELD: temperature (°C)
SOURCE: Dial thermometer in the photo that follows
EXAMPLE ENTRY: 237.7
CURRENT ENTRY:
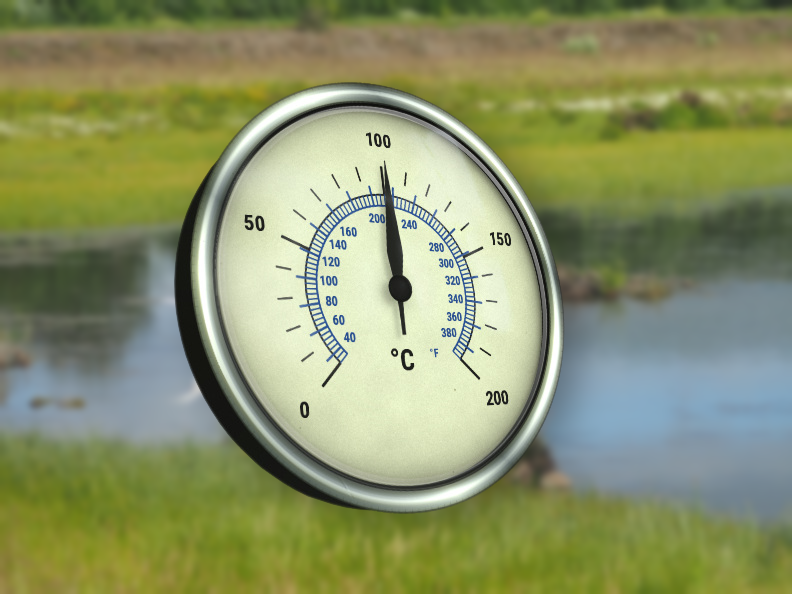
100
